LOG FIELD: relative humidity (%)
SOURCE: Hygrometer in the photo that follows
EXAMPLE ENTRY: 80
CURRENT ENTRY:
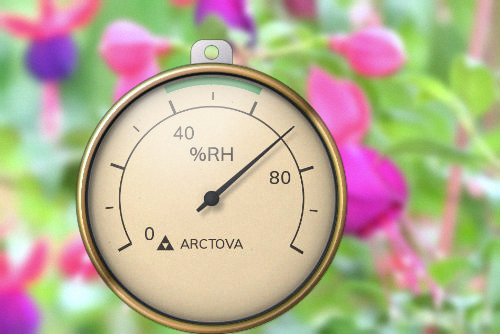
70
